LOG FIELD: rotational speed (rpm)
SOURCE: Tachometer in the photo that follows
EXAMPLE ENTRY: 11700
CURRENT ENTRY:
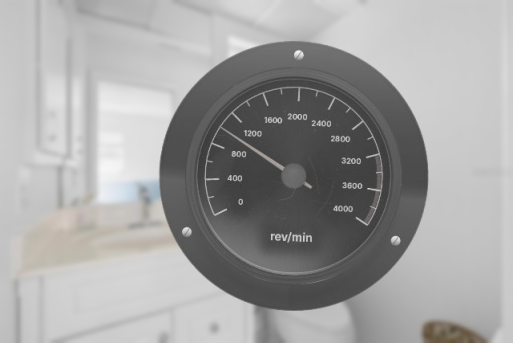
1000
